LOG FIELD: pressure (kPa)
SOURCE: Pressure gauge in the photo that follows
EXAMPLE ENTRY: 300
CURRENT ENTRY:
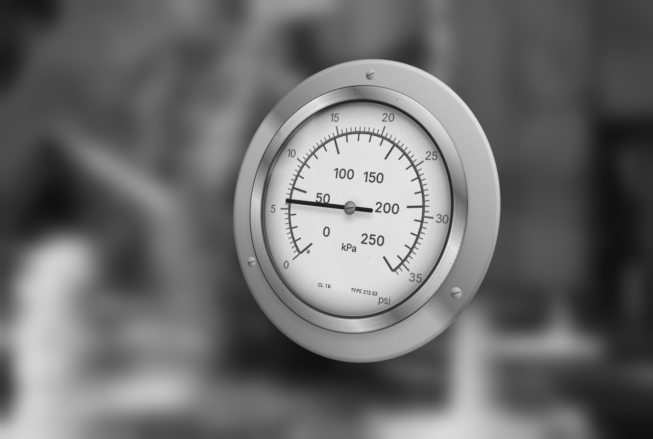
40
